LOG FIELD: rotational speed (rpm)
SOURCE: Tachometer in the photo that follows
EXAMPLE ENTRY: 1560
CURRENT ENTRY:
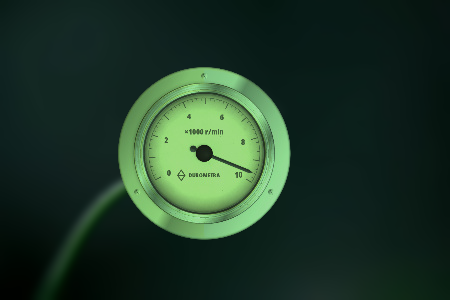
9600
